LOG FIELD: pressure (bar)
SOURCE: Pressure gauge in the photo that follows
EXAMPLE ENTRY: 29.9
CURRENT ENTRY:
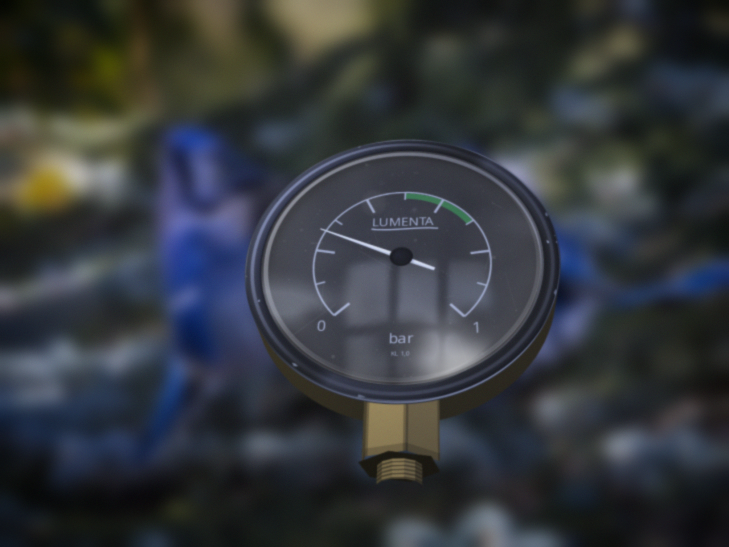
0.25
